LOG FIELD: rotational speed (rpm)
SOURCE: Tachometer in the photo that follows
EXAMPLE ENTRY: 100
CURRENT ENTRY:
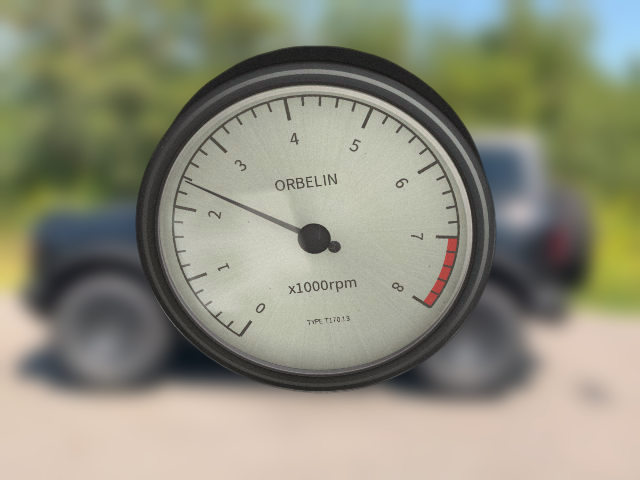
2400
